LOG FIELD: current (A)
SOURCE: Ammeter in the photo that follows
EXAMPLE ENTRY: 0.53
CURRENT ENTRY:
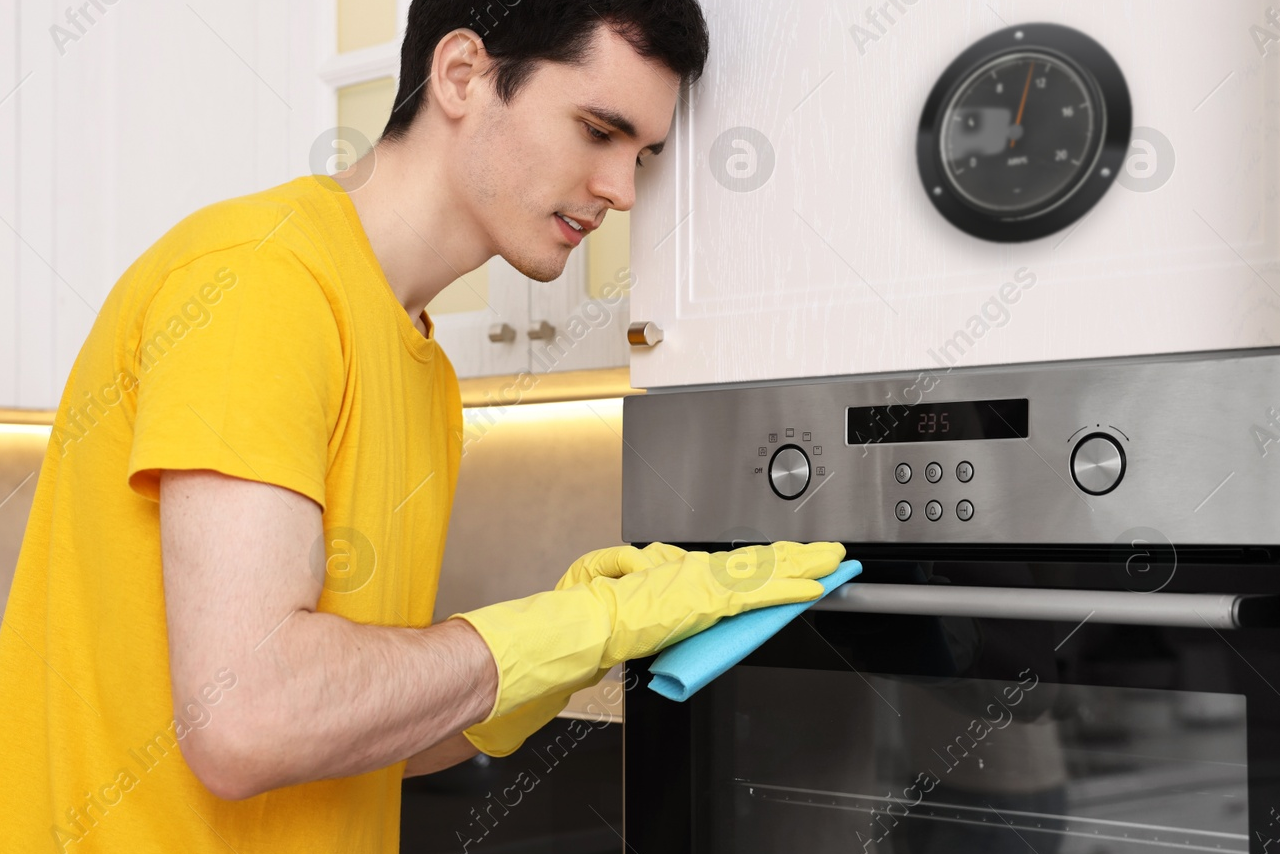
11
